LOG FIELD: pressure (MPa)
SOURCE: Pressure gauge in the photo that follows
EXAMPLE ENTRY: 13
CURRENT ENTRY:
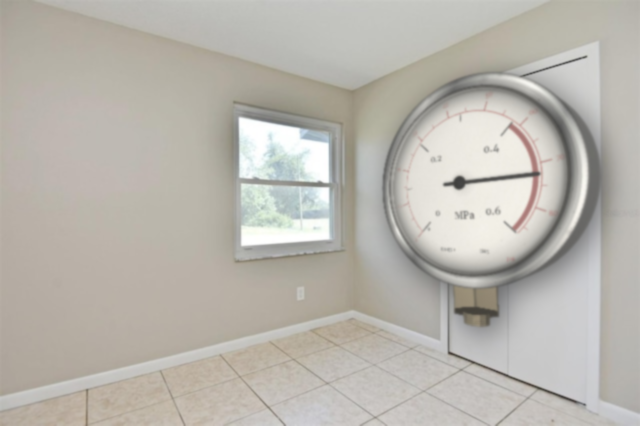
0.5
